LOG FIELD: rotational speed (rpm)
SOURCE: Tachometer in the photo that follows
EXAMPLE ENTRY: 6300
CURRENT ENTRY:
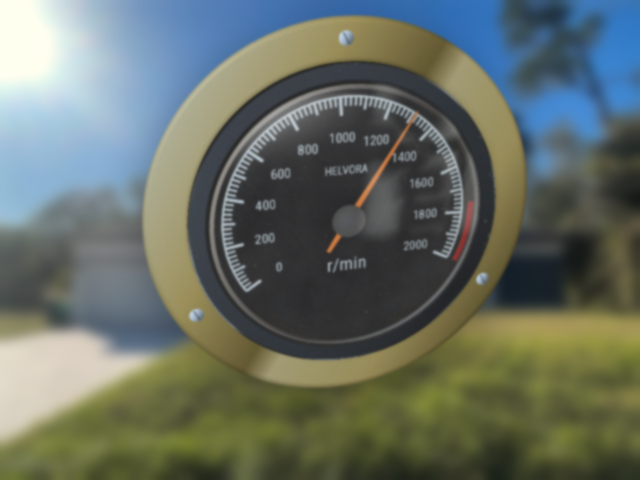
1300
